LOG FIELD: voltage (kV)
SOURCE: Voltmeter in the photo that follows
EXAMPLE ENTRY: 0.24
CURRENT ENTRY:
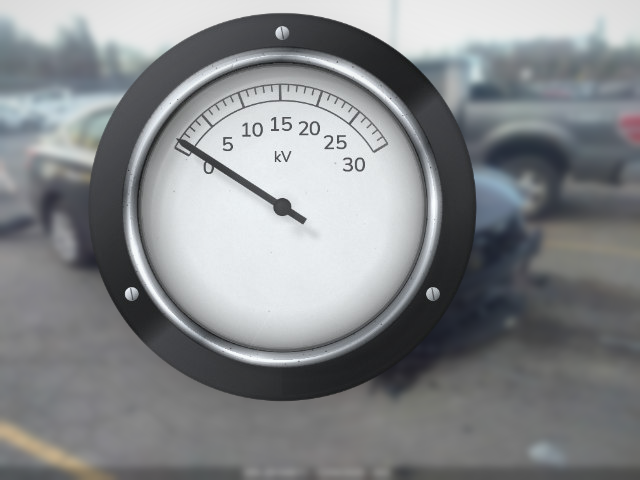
1
